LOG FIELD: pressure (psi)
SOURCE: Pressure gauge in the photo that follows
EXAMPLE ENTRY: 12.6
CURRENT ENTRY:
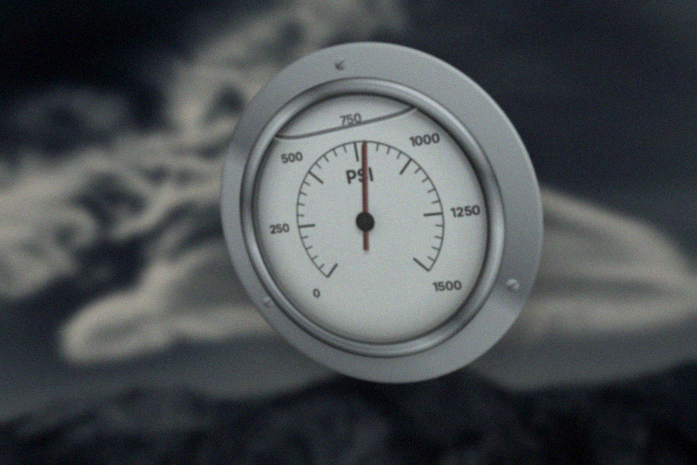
800
